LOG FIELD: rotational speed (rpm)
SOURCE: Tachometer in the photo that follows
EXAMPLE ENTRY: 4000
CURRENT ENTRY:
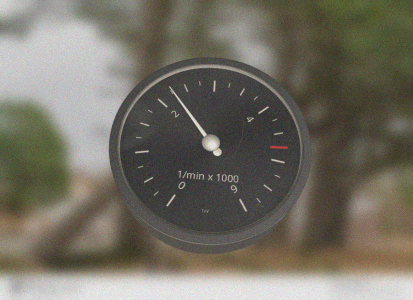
2250
